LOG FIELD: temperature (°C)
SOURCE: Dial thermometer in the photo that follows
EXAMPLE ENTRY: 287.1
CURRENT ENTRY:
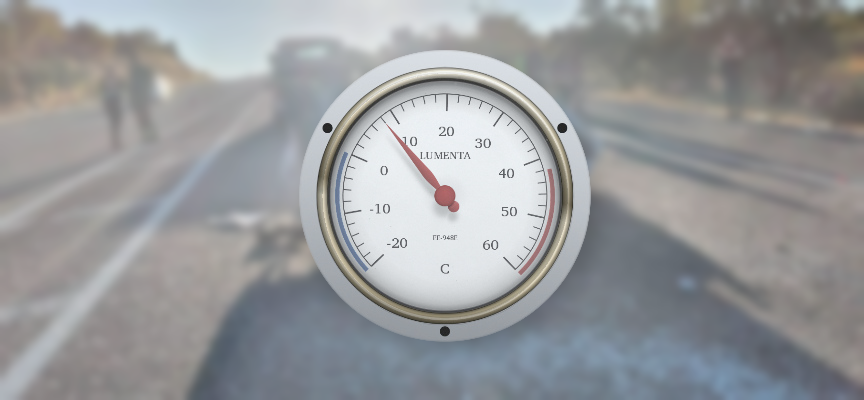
8
